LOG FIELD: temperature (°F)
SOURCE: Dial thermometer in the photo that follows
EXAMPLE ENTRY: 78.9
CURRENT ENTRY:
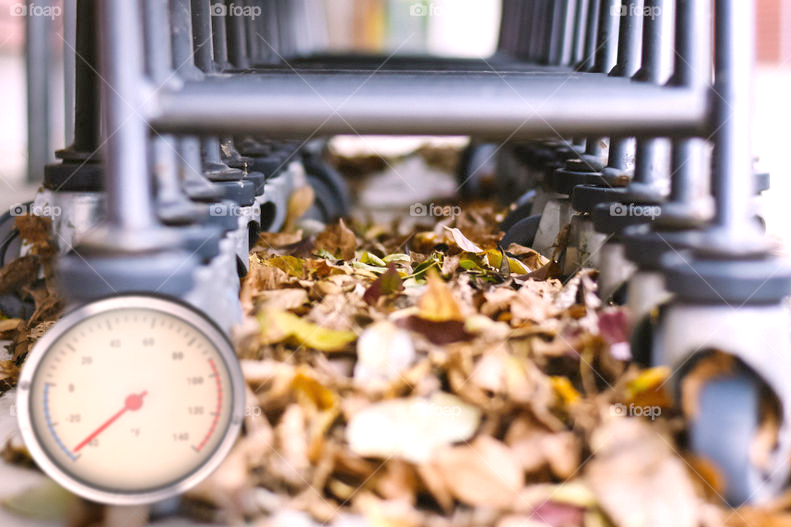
-36
